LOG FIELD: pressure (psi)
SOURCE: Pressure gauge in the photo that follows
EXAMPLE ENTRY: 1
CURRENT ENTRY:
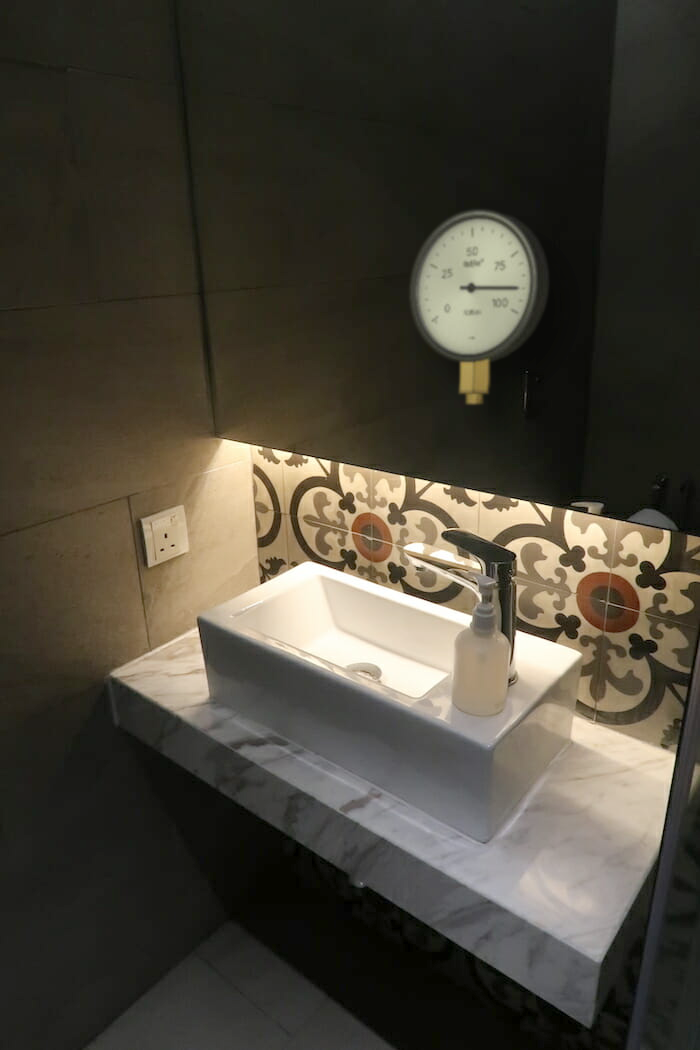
90
